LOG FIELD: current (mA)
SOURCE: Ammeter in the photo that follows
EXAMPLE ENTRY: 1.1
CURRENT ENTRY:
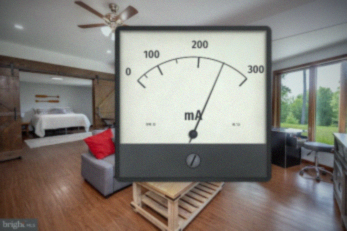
250
